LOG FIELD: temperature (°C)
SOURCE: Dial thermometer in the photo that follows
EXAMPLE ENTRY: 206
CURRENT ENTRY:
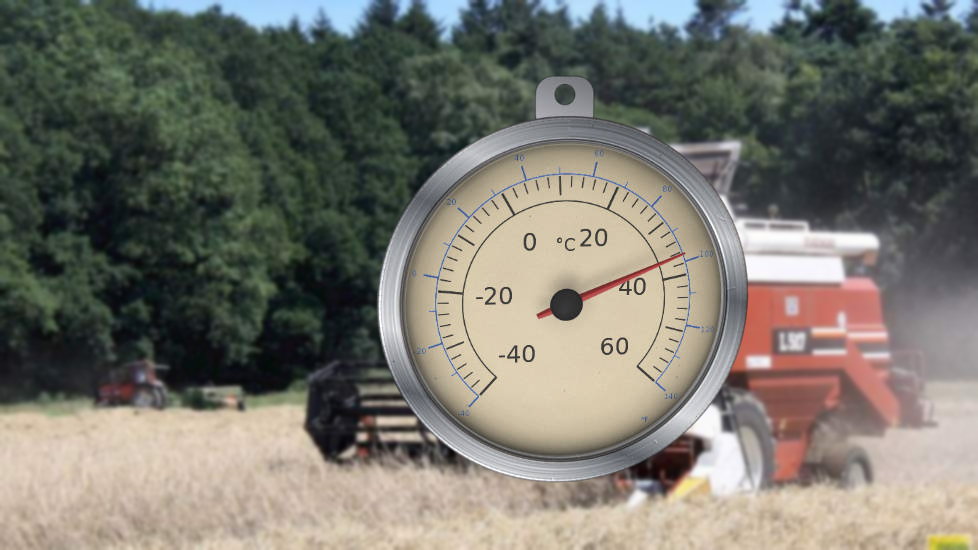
36
